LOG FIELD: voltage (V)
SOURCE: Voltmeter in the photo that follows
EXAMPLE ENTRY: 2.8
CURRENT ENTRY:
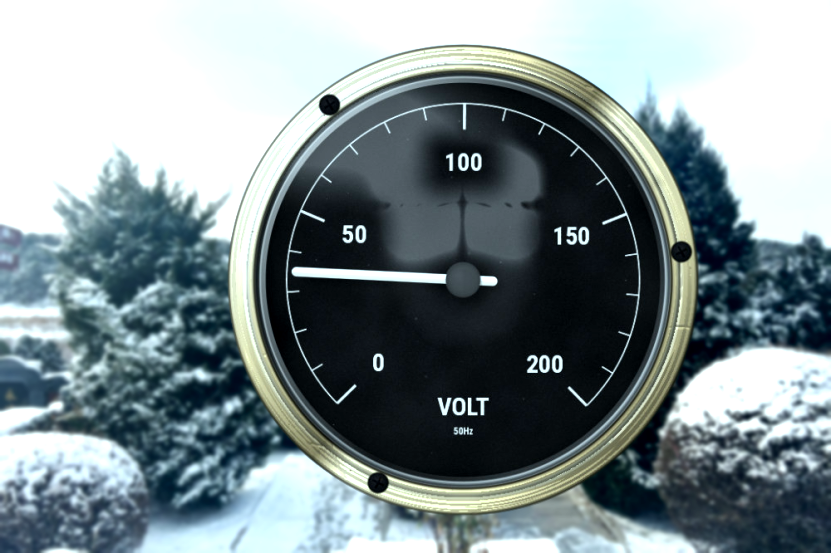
35
